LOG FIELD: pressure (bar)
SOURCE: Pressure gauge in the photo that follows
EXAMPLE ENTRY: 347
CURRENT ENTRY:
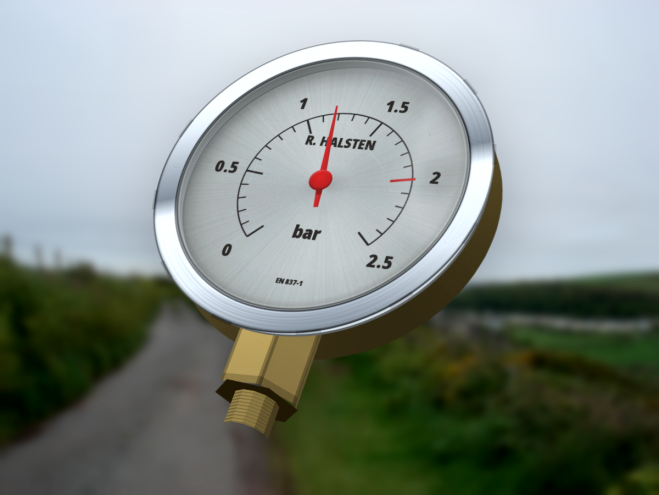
1.2
